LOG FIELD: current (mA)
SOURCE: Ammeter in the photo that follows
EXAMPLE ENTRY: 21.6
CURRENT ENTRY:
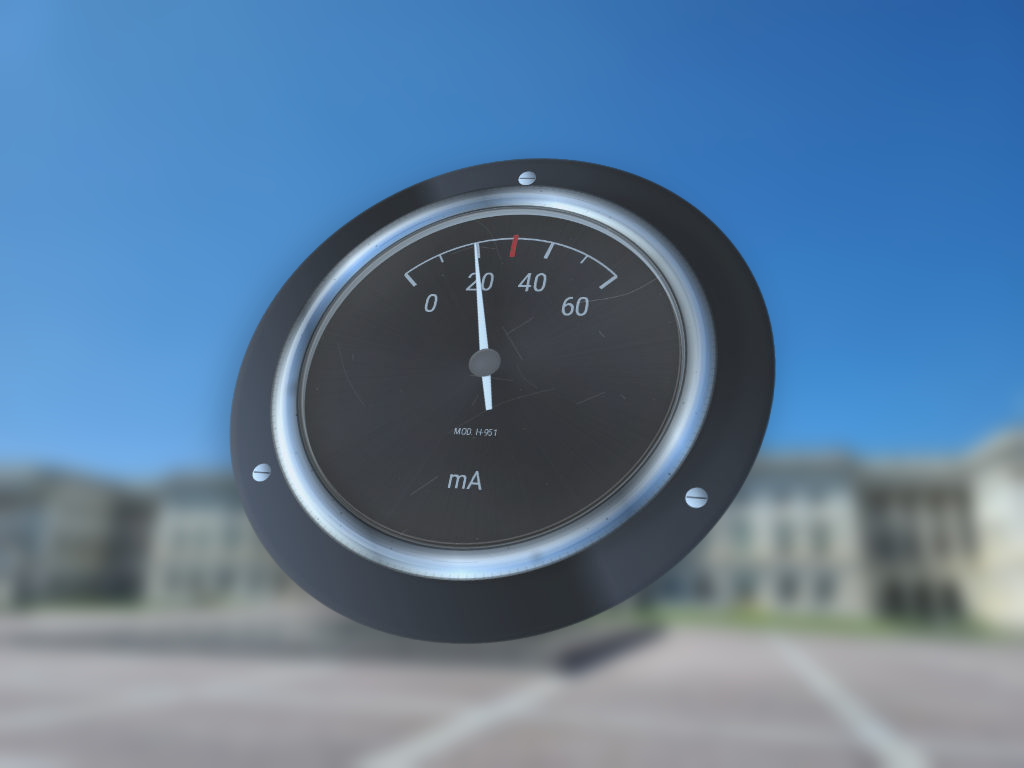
20
